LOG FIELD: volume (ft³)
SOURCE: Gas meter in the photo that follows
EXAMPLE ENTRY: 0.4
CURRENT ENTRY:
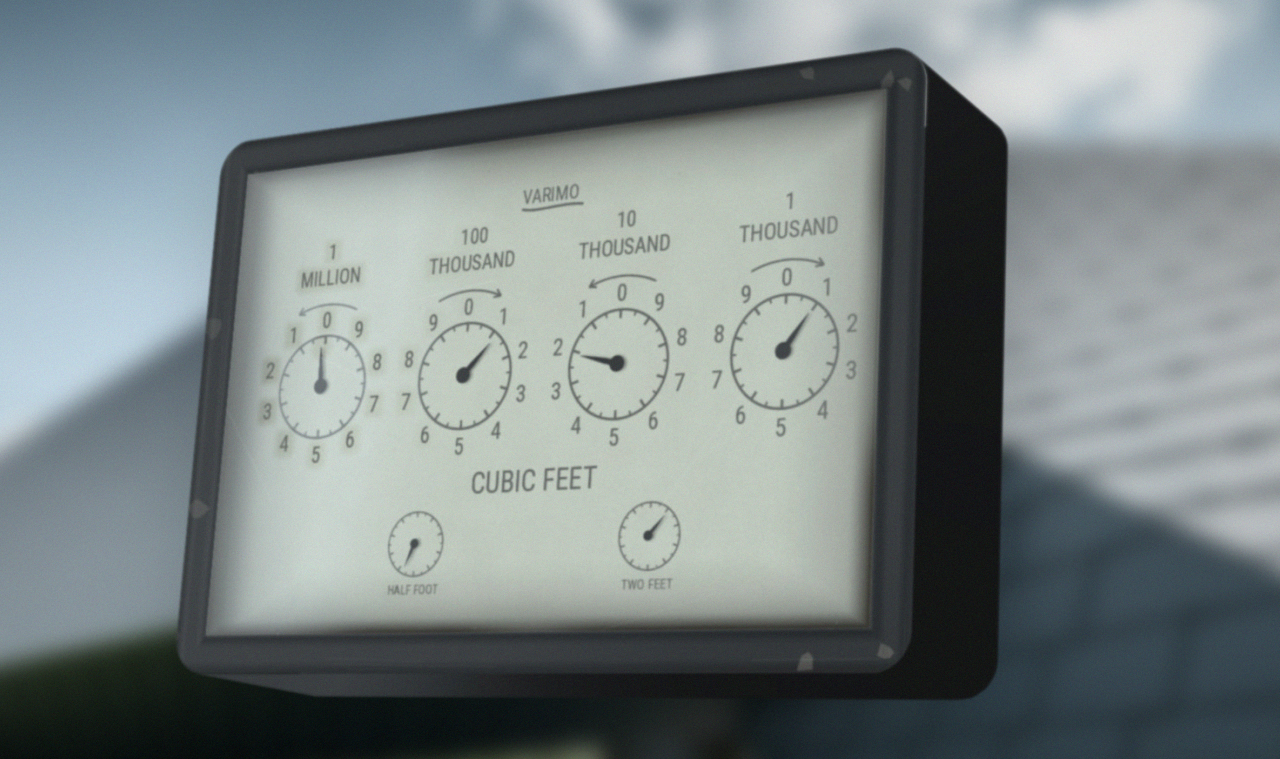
12100
